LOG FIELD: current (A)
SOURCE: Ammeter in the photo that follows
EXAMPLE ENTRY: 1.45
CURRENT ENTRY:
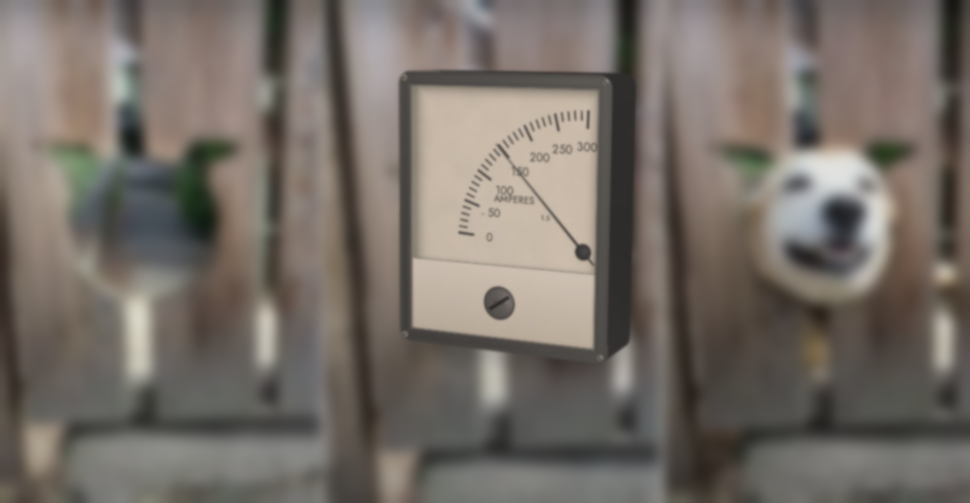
150
